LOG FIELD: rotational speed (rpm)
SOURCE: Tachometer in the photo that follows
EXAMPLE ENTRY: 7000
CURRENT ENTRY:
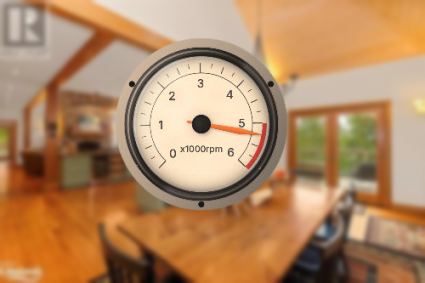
5250
